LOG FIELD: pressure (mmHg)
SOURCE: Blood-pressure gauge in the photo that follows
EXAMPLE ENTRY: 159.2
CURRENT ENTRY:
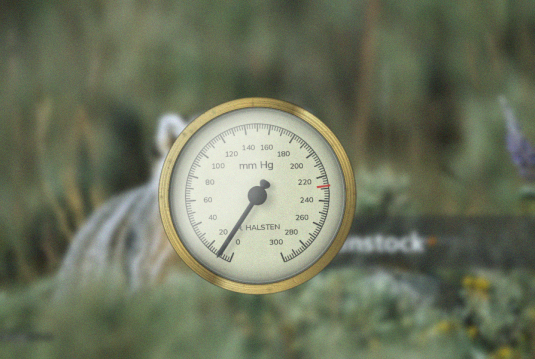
10
